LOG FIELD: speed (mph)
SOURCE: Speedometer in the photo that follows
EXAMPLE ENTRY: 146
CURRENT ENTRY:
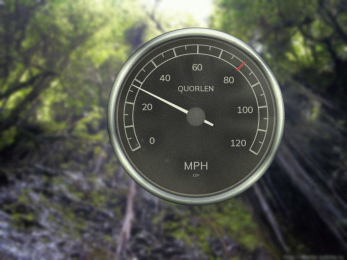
27.5
